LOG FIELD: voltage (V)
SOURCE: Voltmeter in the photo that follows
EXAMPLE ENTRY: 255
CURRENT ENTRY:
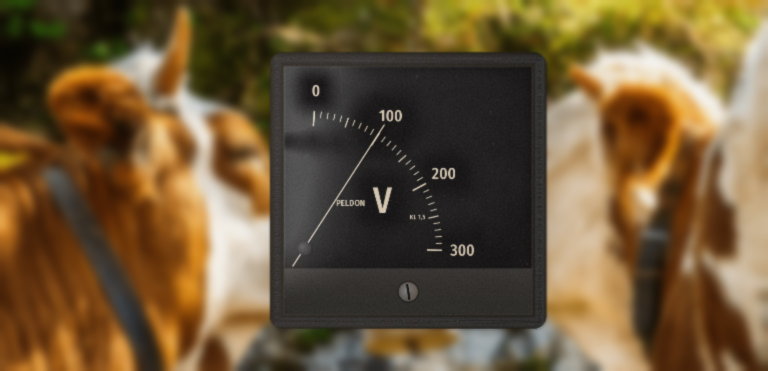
100
